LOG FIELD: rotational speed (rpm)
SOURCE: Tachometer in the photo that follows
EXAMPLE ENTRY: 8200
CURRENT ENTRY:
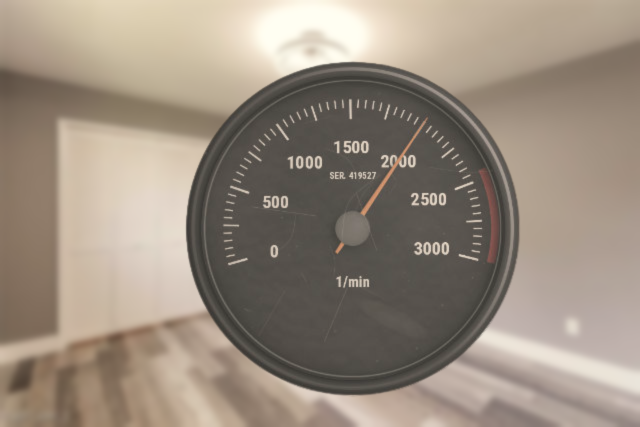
2000
